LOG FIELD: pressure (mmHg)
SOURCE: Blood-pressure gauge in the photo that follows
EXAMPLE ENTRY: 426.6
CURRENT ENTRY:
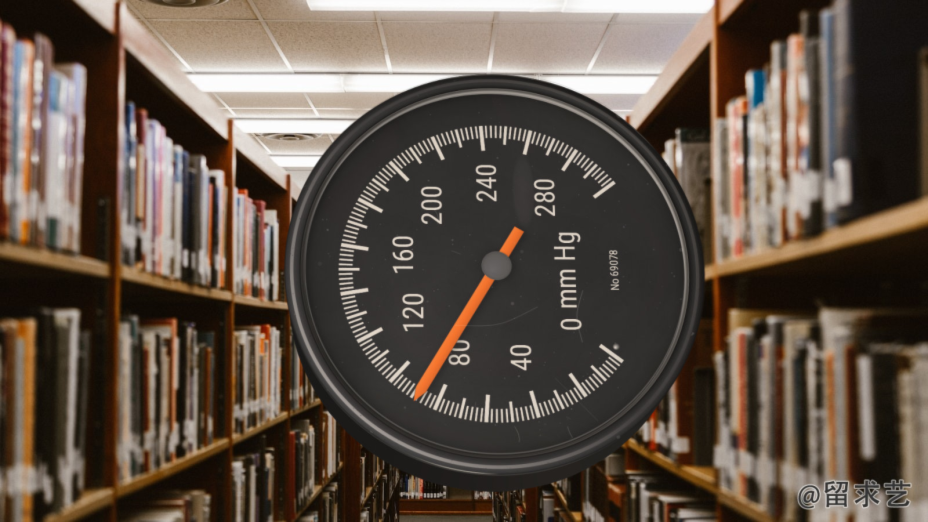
88
